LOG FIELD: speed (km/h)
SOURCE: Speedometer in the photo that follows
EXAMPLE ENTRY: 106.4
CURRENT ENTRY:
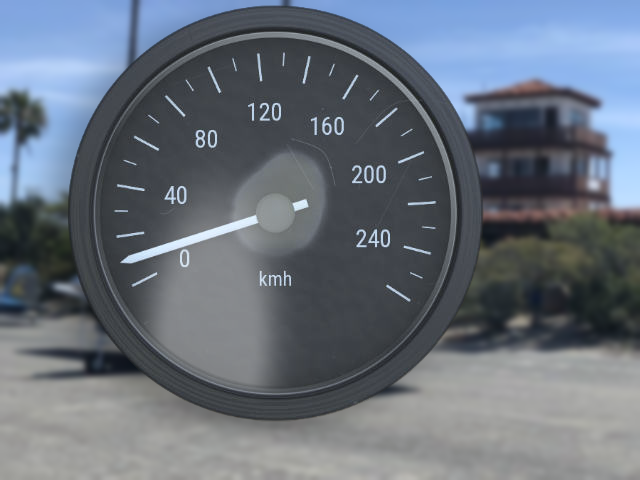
10
